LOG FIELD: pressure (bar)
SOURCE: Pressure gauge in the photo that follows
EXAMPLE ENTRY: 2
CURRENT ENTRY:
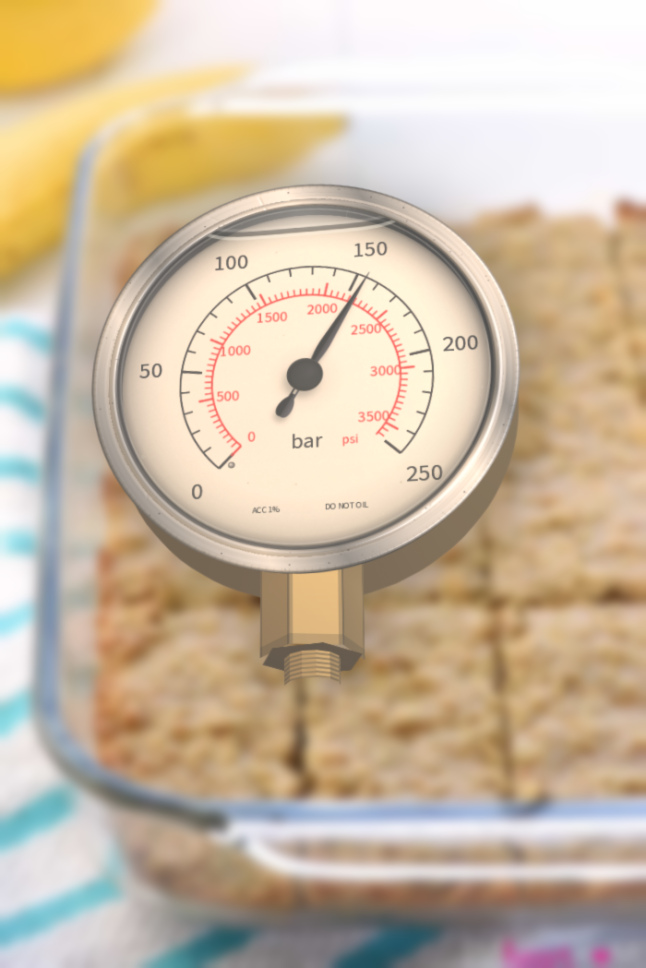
155
